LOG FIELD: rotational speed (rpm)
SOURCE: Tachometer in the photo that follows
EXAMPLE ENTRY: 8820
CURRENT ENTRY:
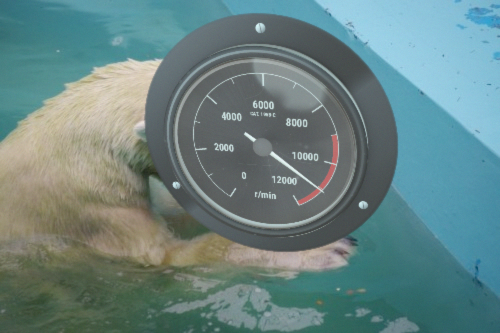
11000
